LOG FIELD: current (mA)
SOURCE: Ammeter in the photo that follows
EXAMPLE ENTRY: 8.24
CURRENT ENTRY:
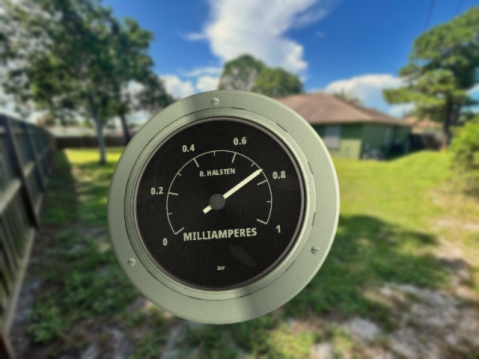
0.75
